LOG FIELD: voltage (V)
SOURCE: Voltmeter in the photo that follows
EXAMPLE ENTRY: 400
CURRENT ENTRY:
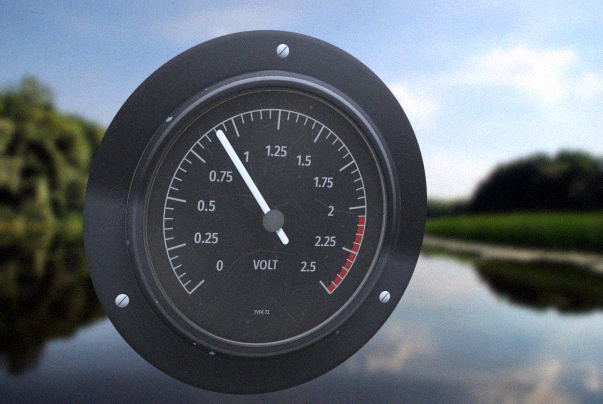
0.9
